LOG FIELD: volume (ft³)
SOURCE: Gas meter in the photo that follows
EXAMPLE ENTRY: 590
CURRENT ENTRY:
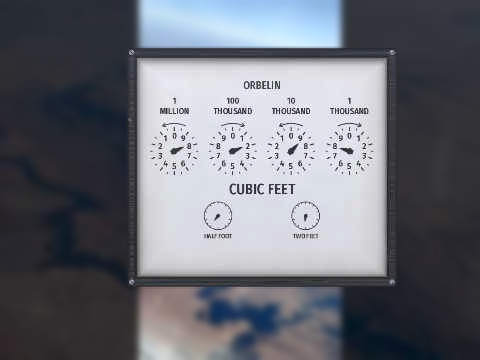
818800
